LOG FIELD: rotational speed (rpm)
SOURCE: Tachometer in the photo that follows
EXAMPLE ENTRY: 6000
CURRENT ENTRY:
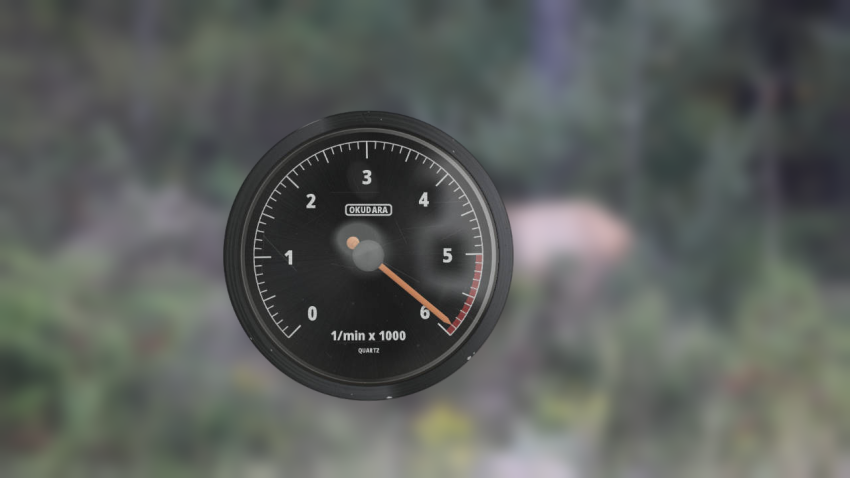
5900
